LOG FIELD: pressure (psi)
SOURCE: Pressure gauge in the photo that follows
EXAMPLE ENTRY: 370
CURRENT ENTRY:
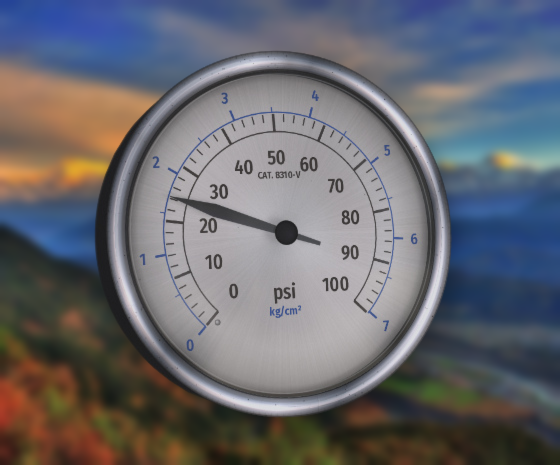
24
